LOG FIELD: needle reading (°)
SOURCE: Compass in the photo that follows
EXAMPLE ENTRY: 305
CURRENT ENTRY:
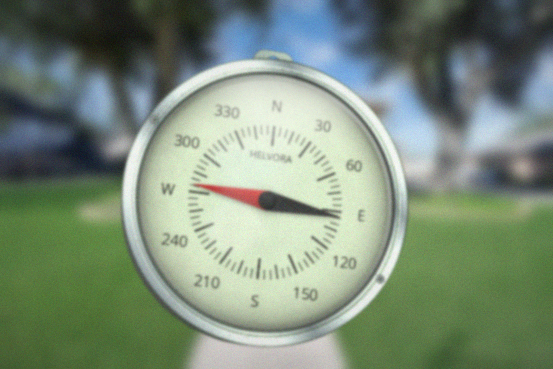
275
